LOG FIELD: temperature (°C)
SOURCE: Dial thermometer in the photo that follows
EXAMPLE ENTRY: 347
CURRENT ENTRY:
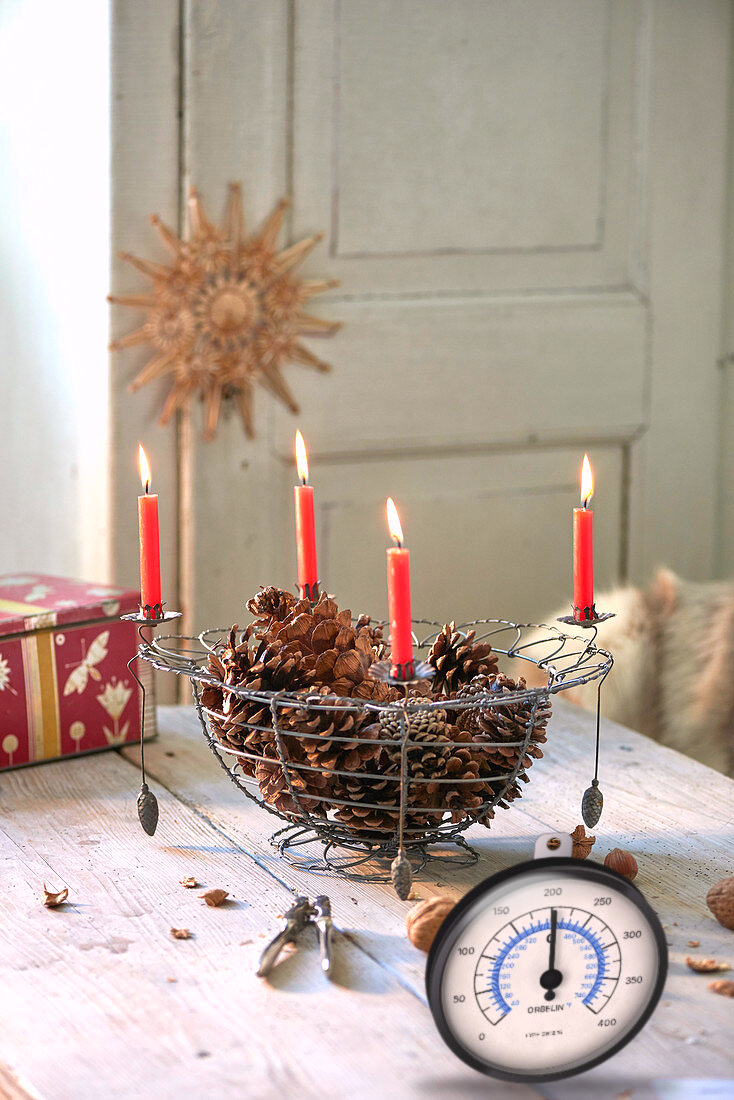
200
